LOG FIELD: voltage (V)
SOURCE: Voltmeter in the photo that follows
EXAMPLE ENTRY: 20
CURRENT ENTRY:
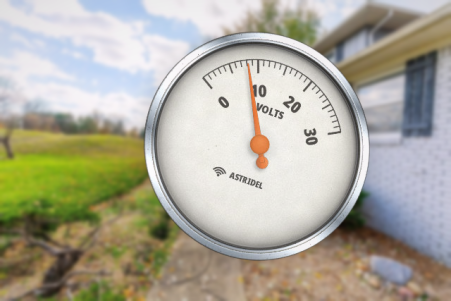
8
